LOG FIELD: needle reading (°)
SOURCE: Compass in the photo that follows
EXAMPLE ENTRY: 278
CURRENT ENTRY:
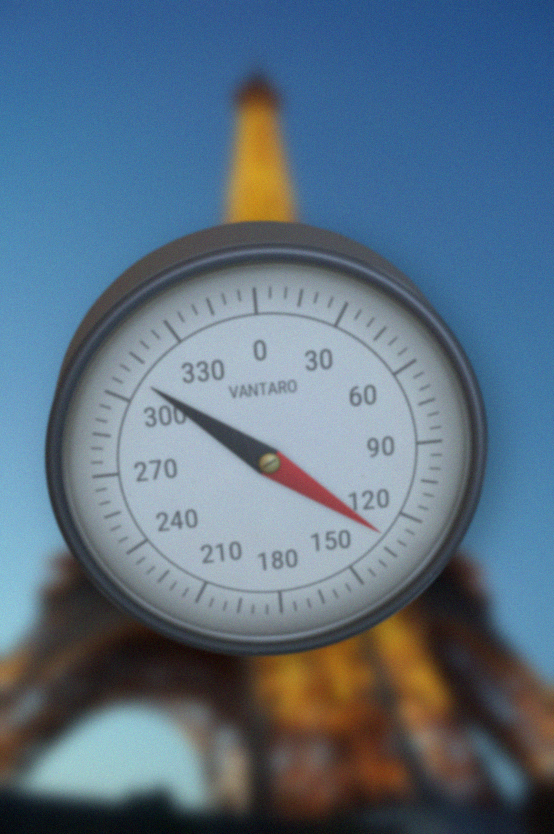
130
